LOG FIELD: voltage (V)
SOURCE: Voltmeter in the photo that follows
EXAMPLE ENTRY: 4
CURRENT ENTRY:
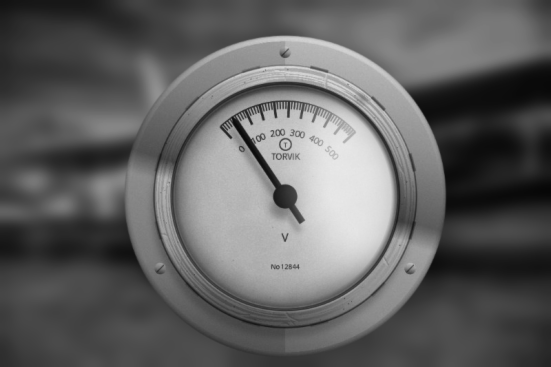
50
